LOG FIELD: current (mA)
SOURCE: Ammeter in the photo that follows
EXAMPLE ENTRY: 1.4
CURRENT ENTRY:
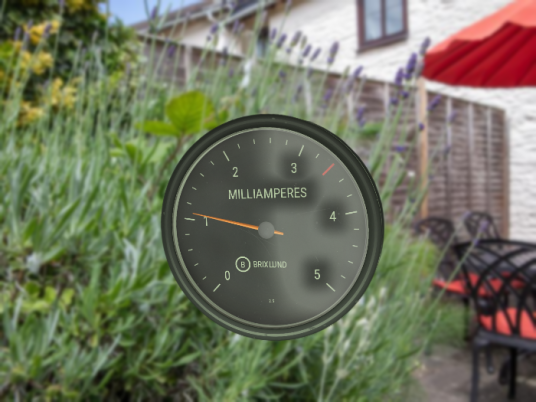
1.1
